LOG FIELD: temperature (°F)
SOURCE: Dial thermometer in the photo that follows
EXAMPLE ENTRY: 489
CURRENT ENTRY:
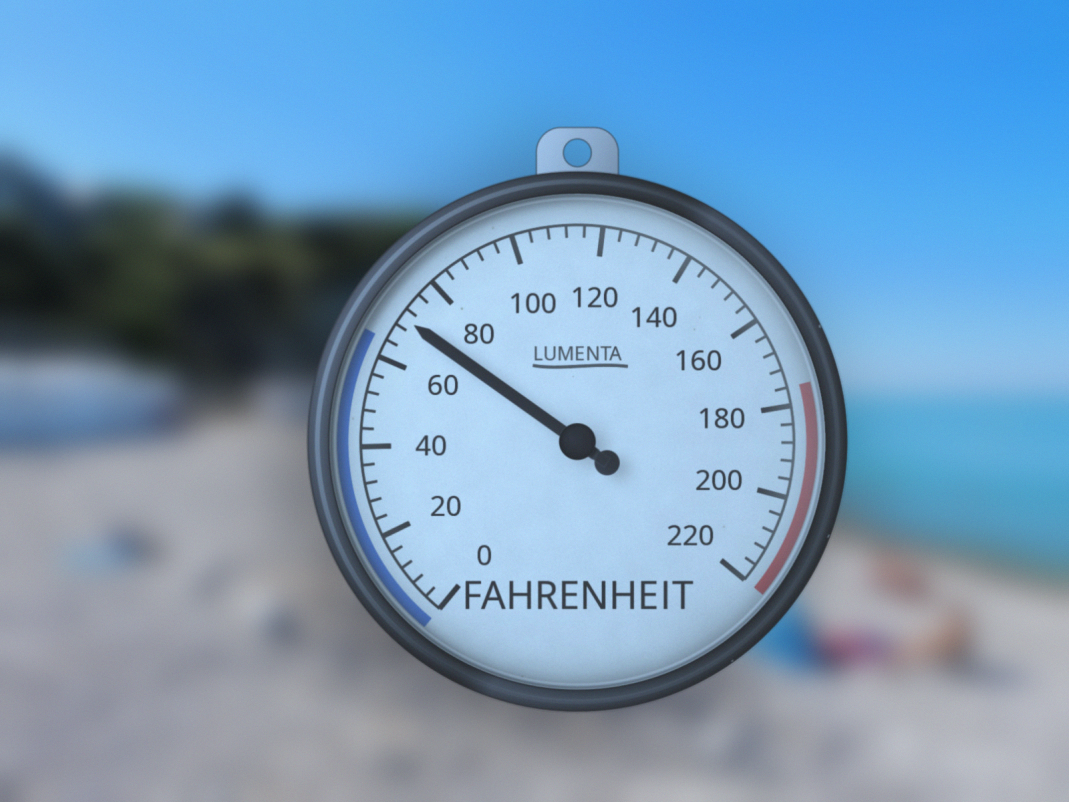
70
